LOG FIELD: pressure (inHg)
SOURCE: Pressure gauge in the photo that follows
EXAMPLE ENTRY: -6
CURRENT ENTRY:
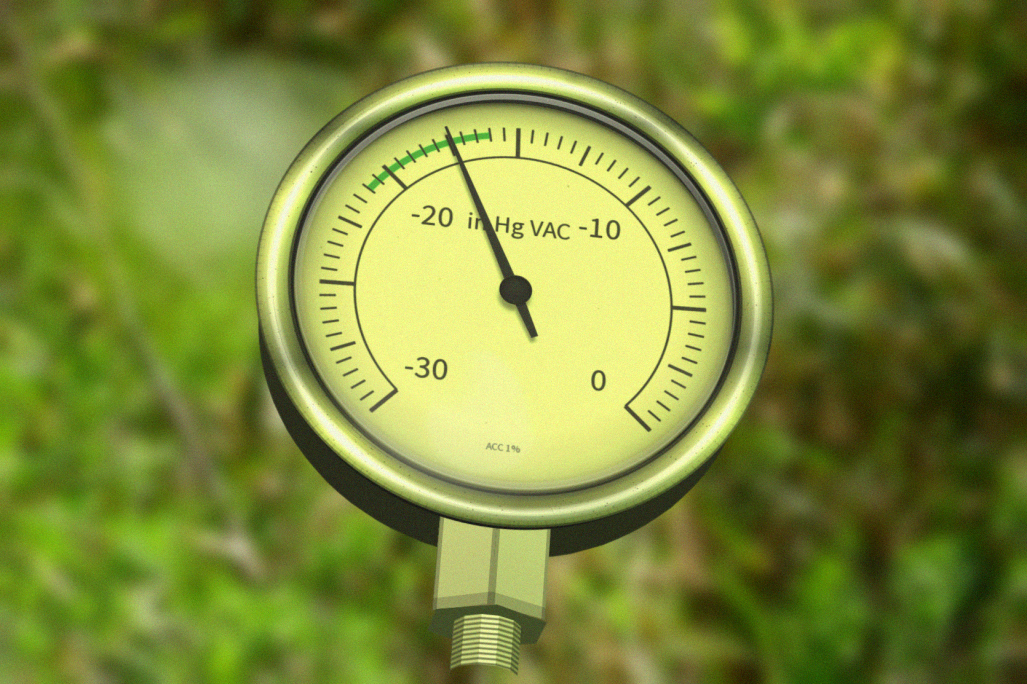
-17.5
